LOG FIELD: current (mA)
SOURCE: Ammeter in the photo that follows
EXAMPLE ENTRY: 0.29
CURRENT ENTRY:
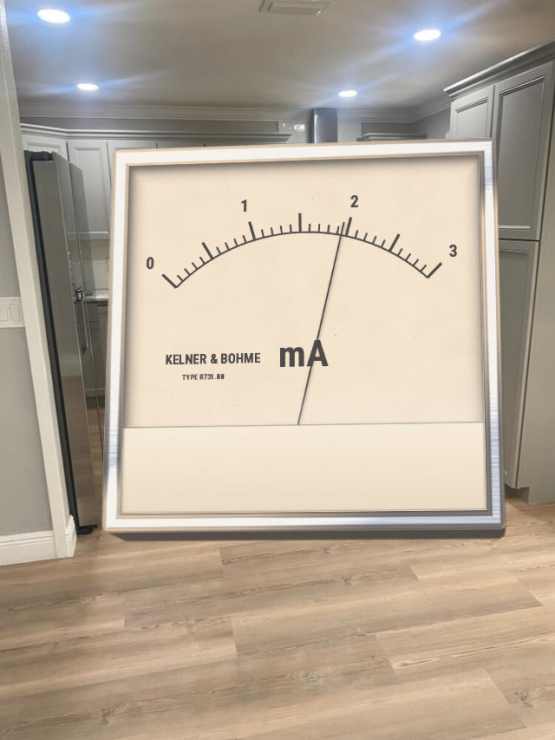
1.95
